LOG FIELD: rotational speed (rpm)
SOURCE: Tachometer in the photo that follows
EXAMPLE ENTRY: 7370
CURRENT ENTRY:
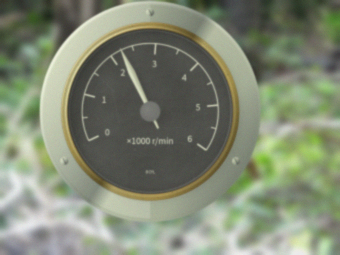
2250
